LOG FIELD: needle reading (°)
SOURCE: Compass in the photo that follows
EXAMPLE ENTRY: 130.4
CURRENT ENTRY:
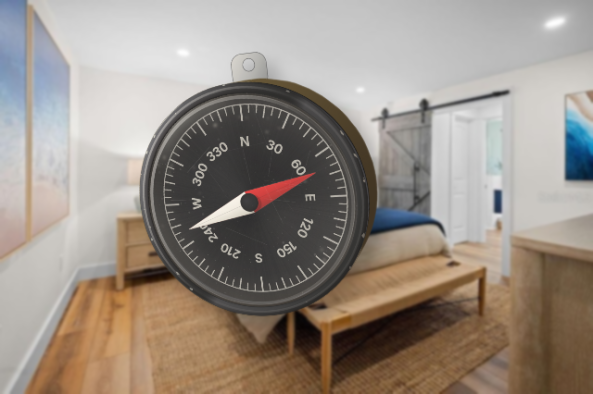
70
